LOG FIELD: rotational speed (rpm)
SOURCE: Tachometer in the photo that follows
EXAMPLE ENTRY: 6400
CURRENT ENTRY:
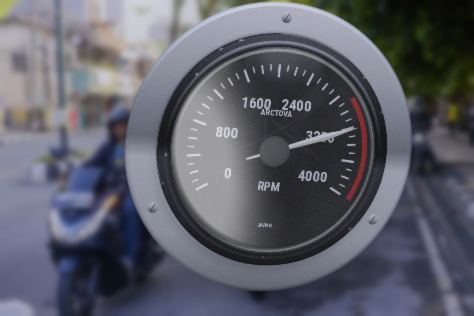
3200
